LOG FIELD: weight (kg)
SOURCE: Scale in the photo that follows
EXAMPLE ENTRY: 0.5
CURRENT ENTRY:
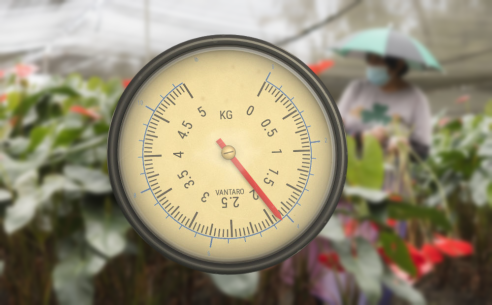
1.9
